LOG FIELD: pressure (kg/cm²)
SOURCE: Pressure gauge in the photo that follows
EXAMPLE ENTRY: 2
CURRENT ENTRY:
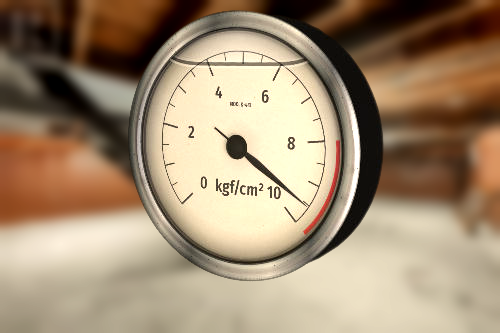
9.5
